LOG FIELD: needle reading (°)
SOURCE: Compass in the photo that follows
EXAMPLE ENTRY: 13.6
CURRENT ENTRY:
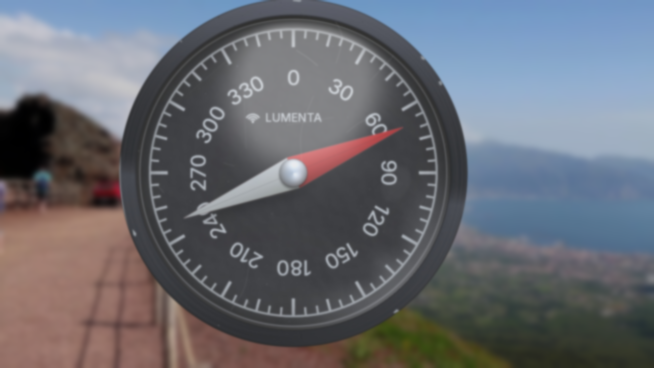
67.5
